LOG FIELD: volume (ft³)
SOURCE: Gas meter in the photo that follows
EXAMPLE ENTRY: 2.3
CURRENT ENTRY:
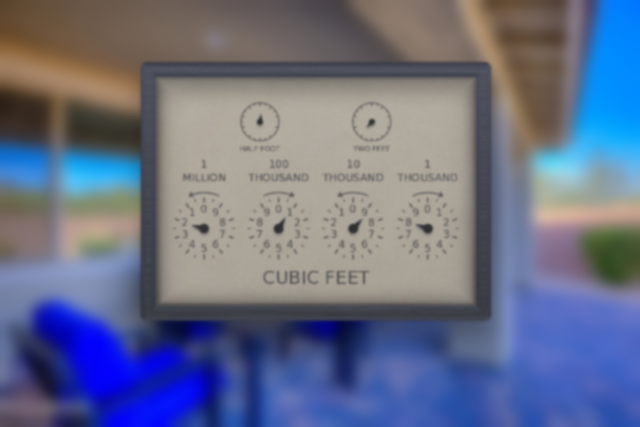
208800
